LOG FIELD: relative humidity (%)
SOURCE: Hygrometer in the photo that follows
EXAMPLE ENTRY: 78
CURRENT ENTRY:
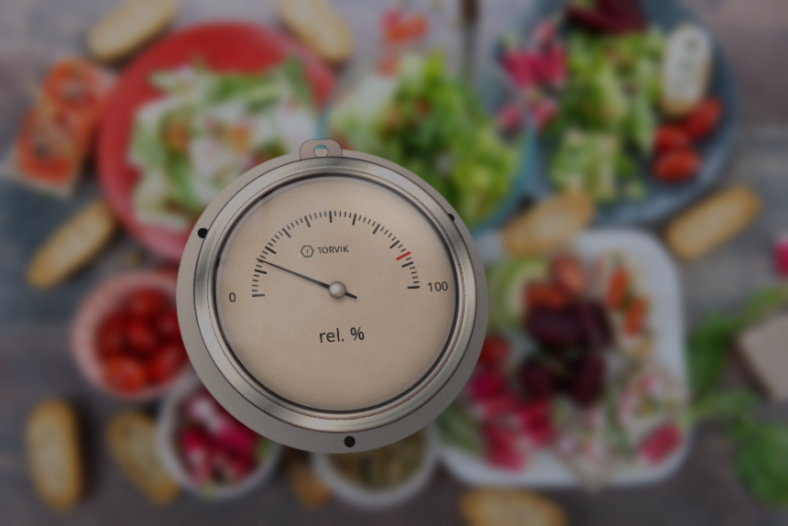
14
